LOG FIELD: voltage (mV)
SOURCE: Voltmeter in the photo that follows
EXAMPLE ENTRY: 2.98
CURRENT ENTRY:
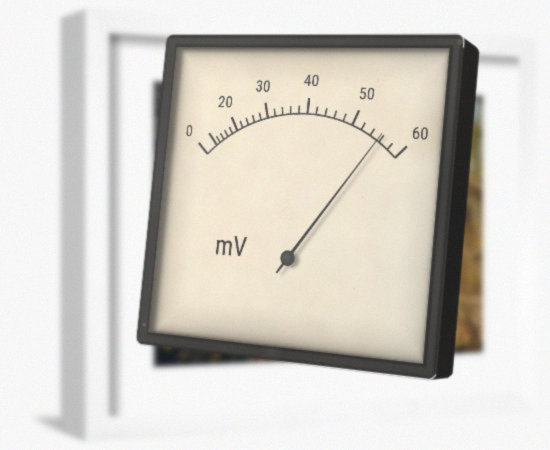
56
